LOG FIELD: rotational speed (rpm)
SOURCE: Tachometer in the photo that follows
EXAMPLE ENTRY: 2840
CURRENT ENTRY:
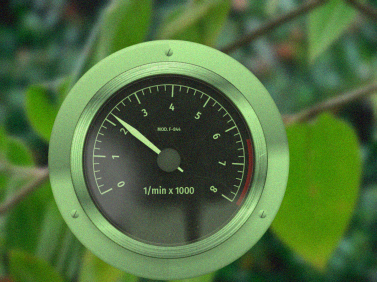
2200
